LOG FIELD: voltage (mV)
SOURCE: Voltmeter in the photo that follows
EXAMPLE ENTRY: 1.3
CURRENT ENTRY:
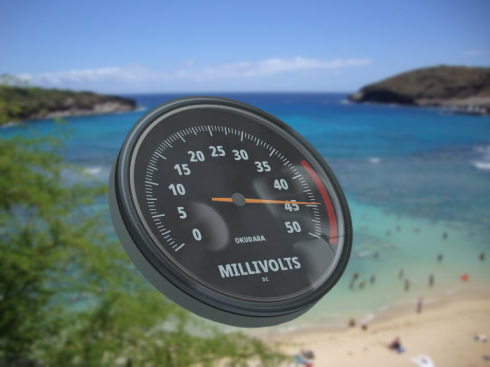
45
